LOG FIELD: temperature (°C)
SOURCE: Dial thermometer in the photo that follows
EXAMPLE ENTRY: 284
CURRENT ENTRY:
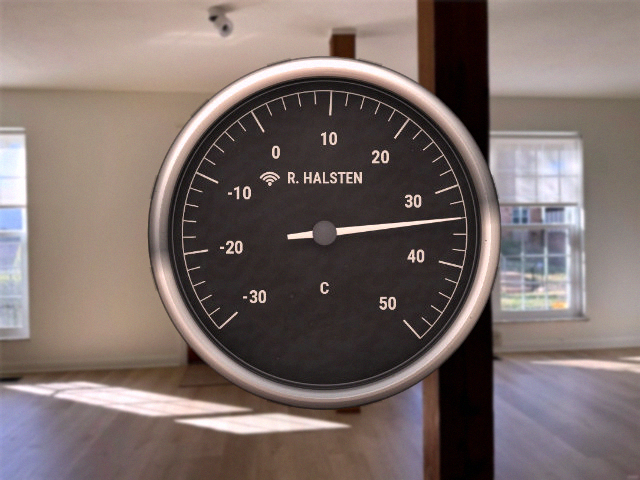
34
